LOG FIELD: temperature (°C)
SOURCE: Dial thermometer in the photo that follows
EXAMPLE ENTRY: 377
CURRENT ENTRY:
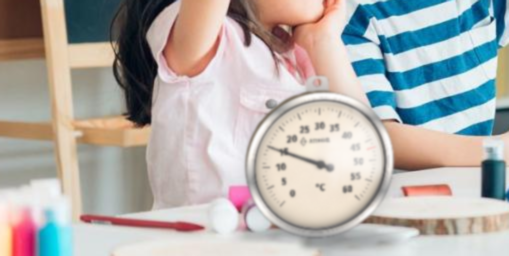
15
